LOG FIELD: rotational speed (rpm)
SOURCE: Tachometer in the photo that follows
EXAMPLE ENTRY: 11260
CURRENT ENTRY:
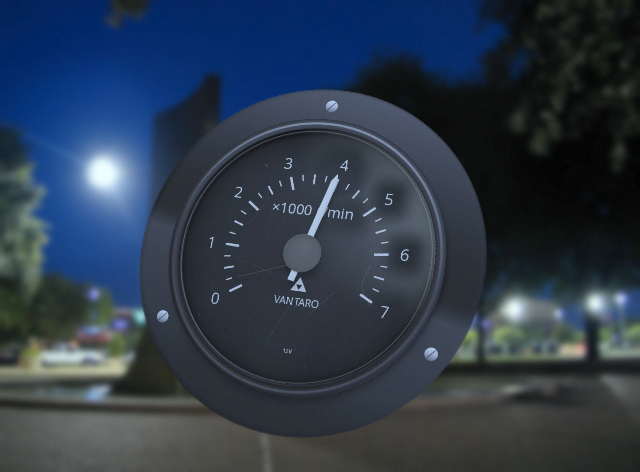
4000
